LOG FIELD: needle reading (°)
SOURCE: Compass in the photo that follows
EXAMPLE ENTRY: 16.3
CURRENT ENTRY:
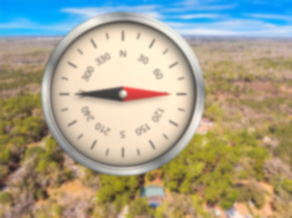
90
